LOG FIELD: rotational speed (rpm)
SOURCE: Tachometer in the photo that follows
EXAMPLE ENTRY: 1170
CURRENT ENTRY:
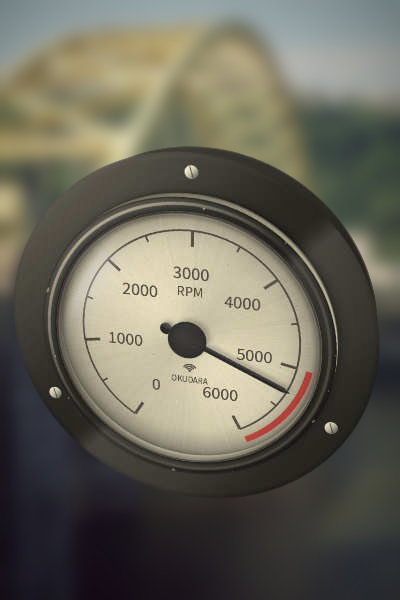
5250
